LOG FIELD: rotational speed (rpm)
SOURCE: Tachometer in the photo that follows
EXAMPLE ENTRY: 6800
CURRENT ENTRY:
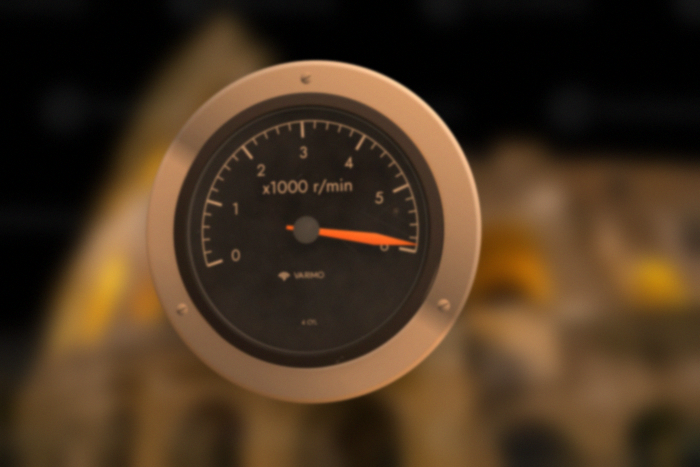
5900
